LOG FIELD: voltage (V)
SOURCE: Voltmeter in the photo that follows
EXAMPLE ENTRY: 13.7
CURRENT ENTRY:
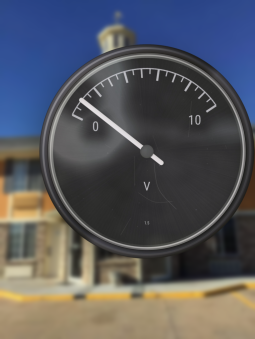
1
